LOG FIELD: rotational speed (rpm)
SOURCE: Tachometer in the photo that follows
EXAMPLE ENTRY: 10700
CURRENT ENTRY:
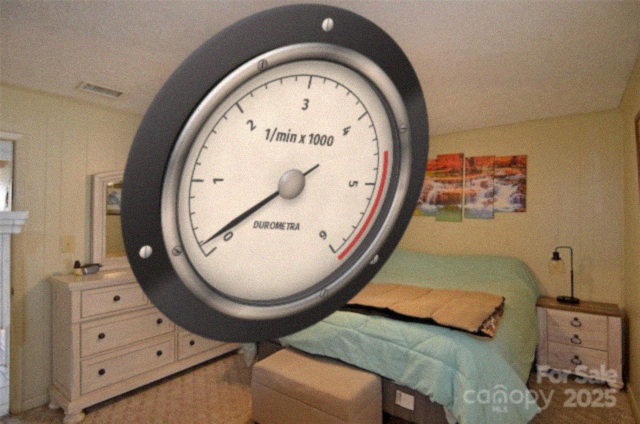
200
